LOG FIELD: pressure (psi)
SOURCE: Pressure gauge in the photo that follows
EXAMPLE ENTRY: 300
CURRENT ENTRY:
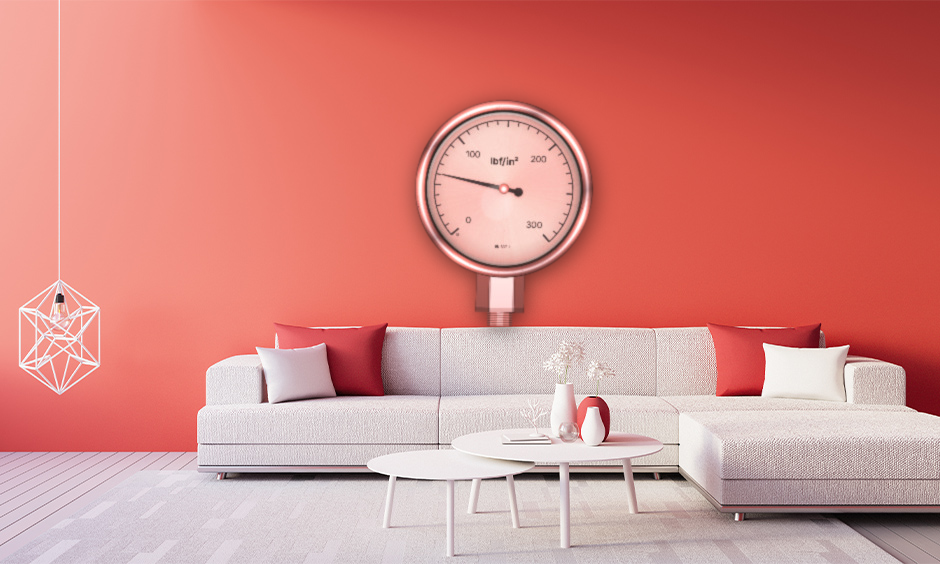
60
